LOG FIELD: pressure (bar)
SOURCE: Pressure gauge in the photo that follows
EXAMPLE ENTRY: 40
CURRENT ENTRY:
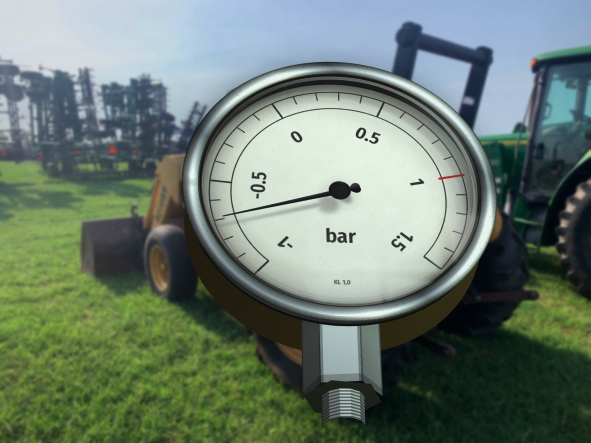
-0.7
